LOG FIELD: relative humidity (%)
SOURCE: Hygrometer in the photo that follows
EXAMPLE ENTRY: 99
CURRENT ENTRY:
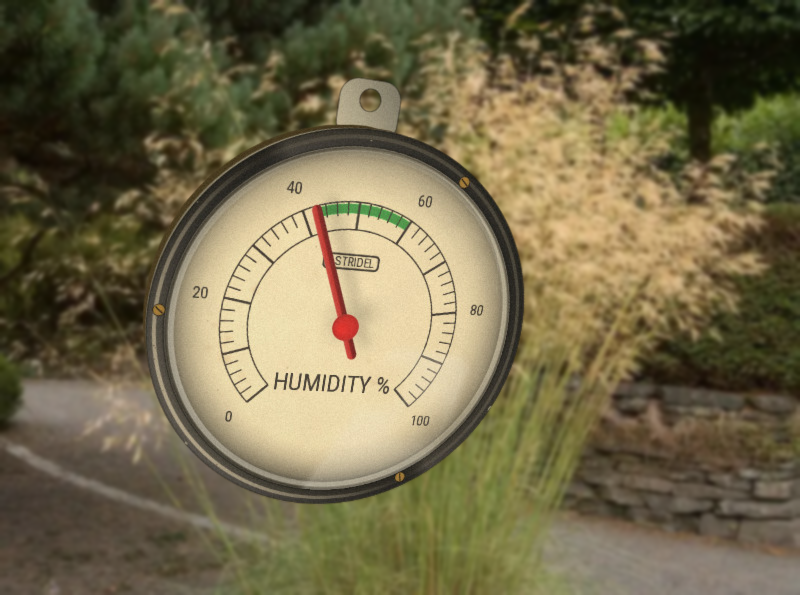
42
